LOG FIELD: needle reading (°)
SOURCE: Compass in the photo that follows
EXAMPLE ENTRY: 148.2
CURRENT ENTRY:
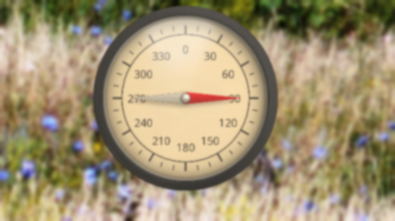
90
